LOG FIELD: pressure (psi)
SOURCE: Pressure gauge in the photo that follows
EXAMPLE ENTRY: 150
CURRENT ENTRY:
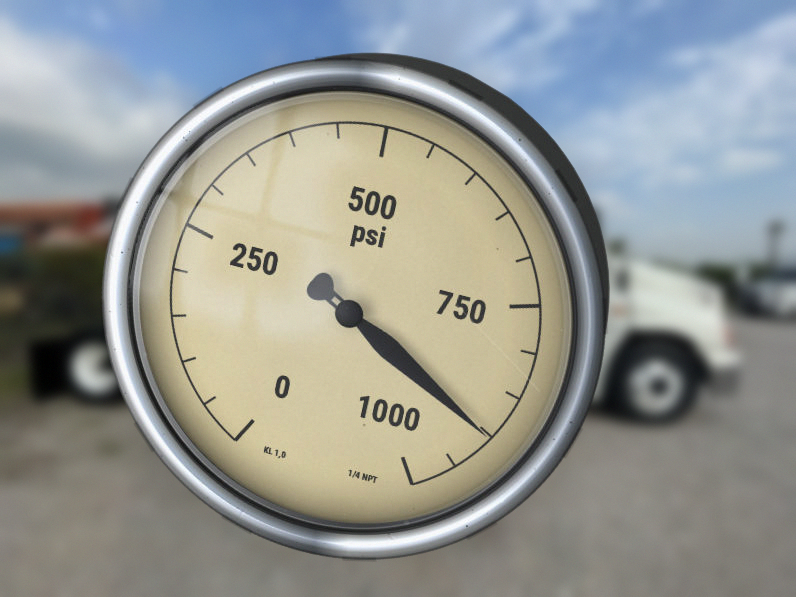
900
